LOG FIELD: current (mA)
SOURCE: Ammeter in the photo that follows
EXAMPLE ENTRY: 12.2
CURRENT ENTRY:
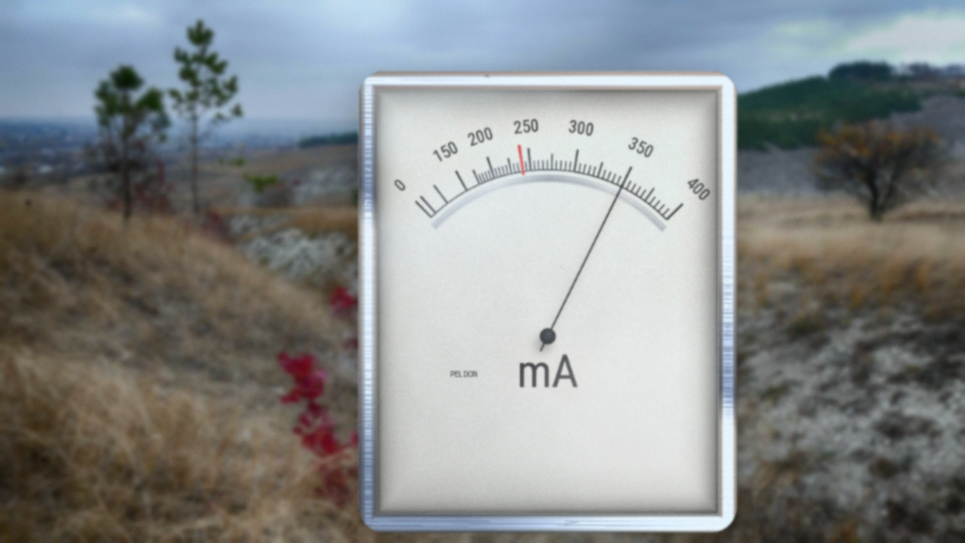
350
